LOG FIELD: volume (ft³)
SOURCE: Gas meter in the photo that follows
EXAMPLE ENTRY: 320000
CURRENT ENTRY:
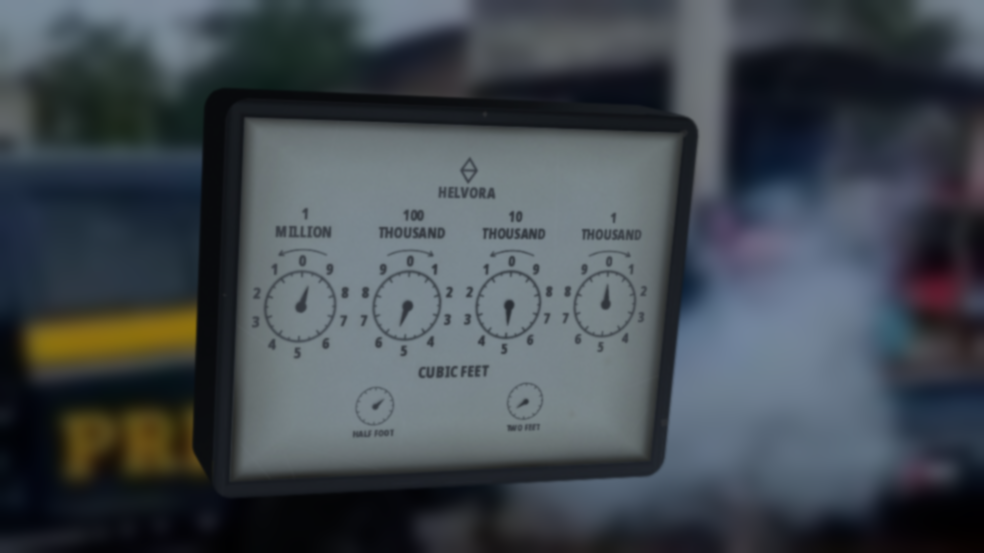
955000
